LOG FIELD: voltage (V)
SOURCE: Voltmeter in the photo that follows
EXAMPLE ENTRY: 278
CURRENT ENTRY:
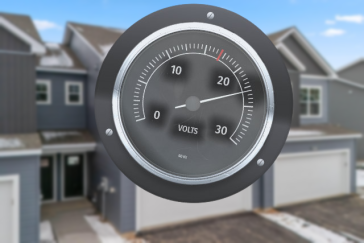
23
